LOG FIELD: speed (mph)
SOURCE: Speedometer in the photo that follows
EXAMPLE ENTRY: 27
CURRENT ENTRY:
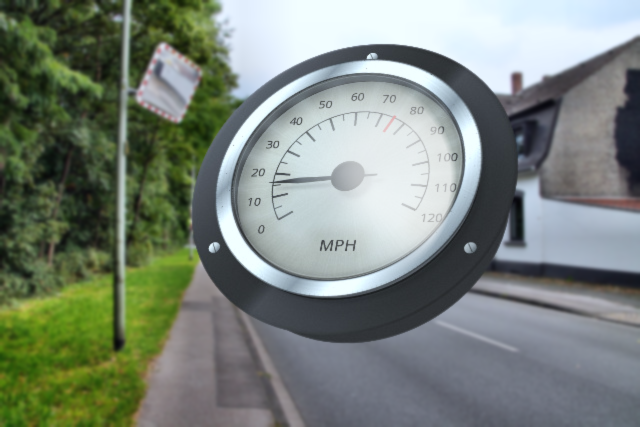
15
